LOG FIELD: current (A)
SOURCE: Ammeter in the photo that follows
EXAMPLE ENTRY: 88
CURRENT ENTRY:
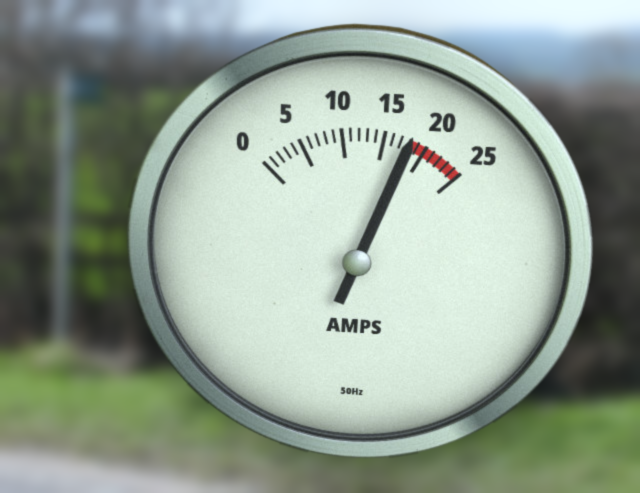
18
